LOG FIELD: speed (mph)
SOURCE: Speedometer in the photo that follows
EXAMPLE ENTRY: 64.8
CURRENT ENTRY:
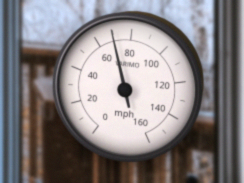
70
